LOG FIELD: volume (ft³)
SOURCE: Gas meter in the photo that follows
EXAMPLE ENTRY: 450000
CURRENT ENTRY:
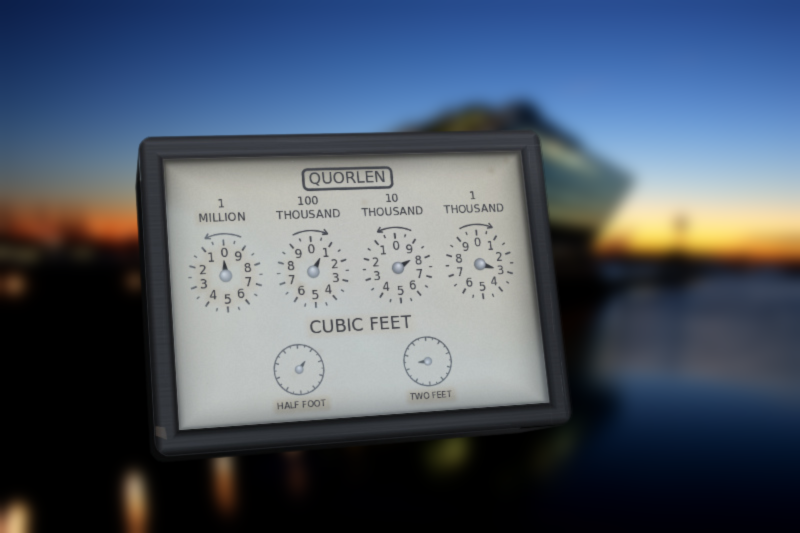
8300
